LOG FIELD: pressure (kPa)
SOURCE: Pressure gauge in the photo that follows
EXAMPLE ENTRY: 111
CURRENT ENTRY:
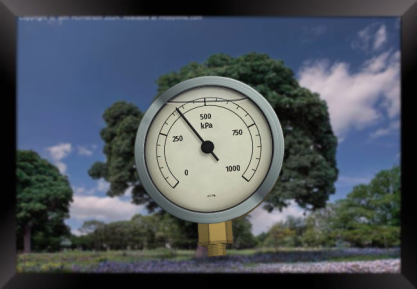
375
